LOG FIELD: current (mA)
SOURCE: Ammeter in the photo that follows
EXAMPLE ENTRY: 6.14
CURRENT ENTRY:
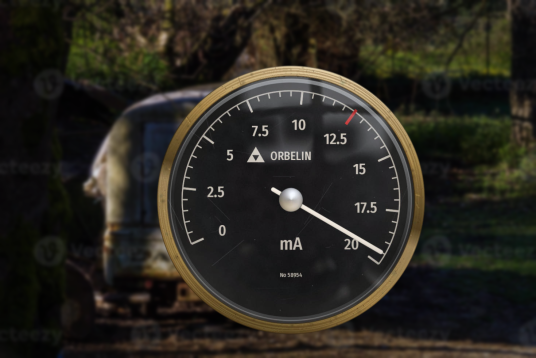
19.5
